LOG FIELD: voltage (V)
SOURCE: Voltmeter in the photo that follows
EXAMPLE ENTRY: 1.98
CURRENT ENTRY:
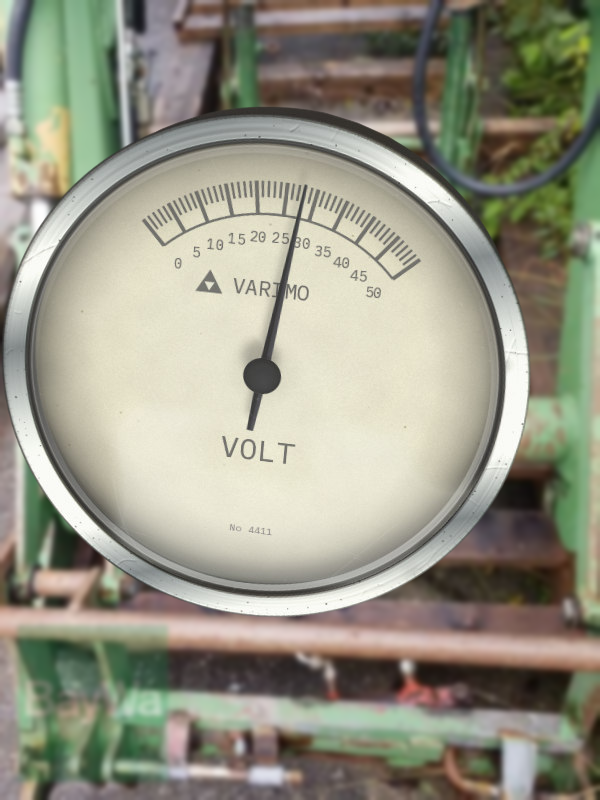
28
